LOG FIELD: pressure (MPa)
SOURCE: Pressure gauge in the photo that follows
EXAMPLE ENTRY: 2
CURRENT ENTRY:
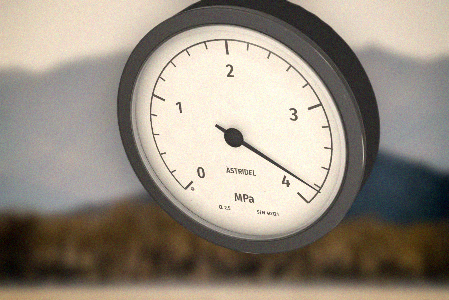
3.8
